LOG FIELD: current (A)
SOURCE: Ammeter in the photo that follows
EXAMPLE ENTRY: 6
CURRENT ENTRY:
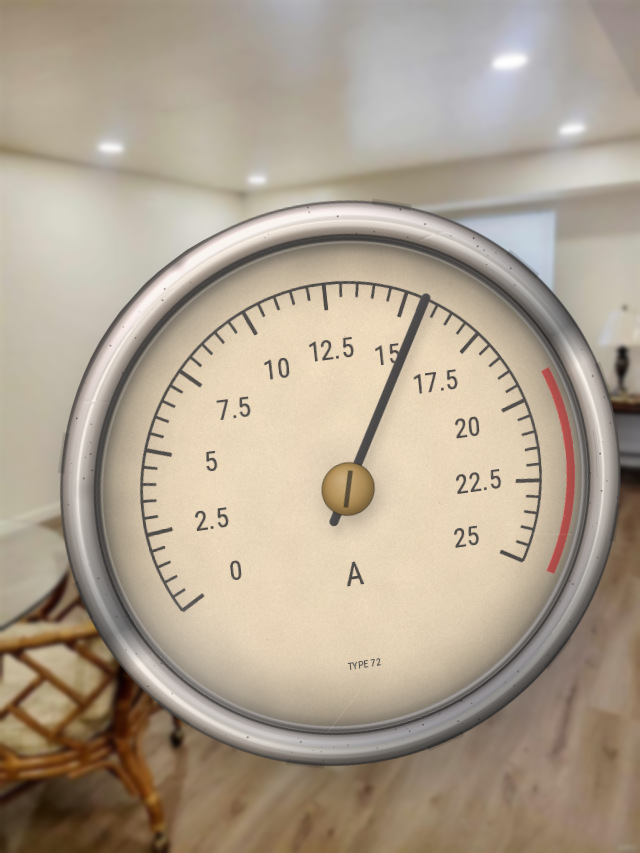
15.5
